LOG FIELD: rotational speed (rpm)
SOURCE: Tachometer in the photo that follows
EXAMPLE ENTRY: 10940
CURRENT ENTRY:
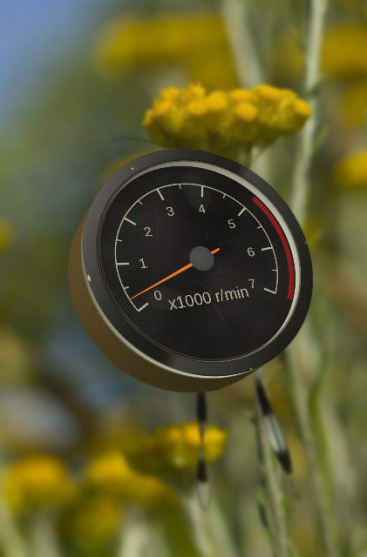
250
